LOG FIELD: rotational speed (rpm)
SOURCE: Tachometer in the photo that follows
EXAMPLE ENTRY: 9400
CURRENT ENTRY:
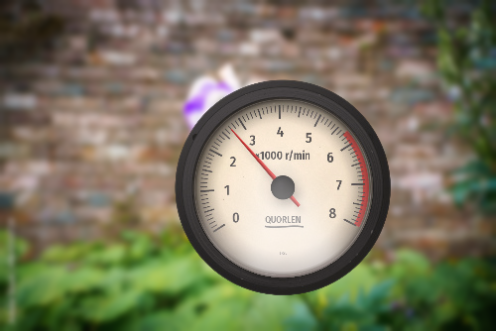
2700
